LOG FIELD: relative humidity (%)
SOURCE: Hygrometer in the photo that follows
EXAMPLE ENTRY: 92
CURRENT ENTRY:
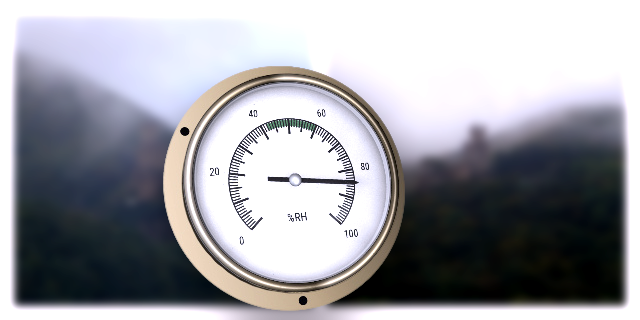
85
